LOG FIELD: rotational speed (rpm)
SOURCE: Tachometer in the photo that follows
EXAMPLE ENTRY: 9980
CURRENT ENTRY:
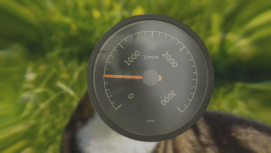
500
